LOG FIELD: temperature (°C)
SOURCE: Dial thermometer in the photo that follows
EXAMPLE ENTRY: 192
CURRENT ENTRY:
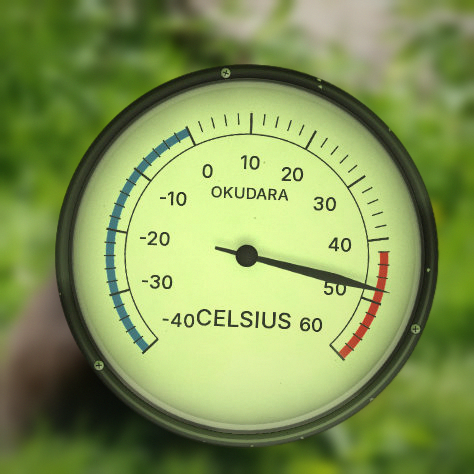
48
